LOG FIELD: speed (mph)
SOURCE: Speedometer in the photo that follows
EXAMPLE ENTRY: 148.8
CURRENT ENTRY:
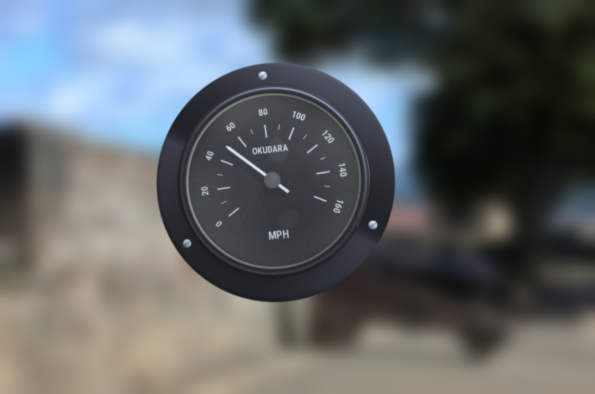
50
